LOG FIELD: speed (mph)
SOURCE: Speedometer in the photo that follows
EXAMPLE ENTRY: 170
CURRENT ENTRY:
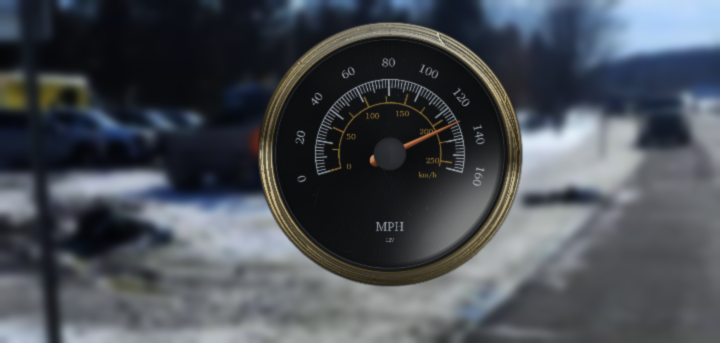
130
